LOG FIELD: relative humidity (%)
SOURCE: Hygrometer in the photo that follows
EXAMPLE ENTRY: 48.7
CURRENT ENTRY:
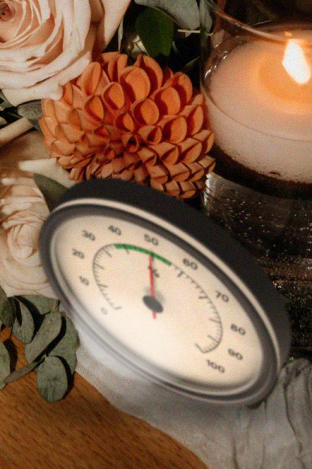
50
